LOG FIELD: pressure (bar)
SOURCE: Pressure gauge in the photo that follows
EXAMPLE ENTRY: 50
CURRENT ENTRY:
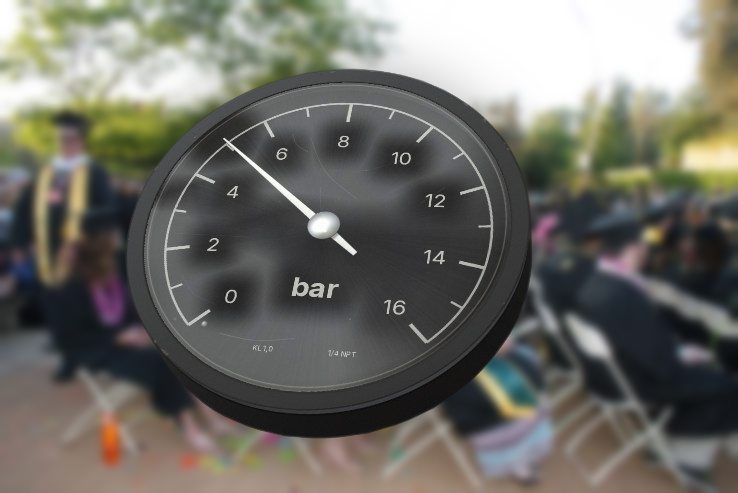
5
